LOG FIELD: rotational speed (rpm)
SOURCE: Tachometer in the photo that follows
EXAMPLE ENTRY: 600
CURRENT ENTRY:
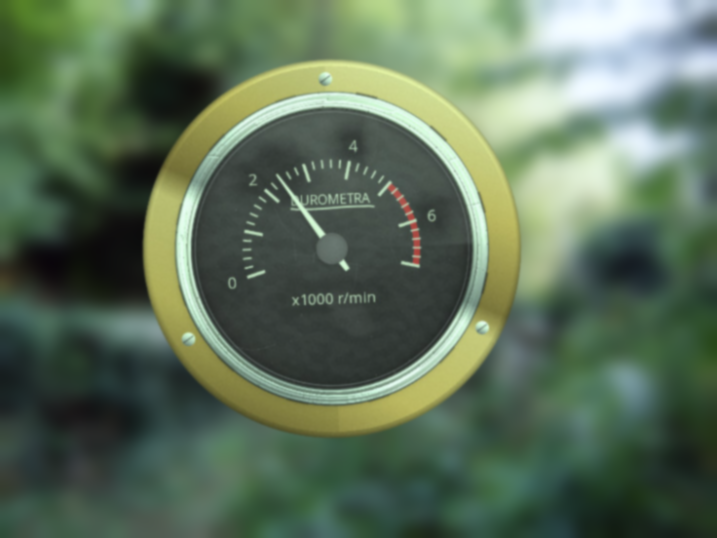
2400
